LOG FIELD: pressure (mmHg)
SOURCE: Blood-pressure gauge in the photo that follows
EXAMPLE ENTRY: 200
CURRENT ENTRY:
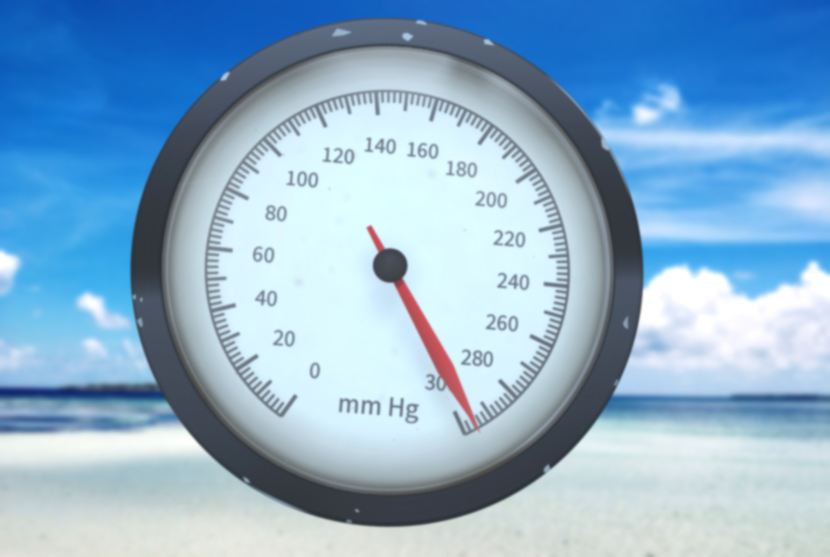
296
